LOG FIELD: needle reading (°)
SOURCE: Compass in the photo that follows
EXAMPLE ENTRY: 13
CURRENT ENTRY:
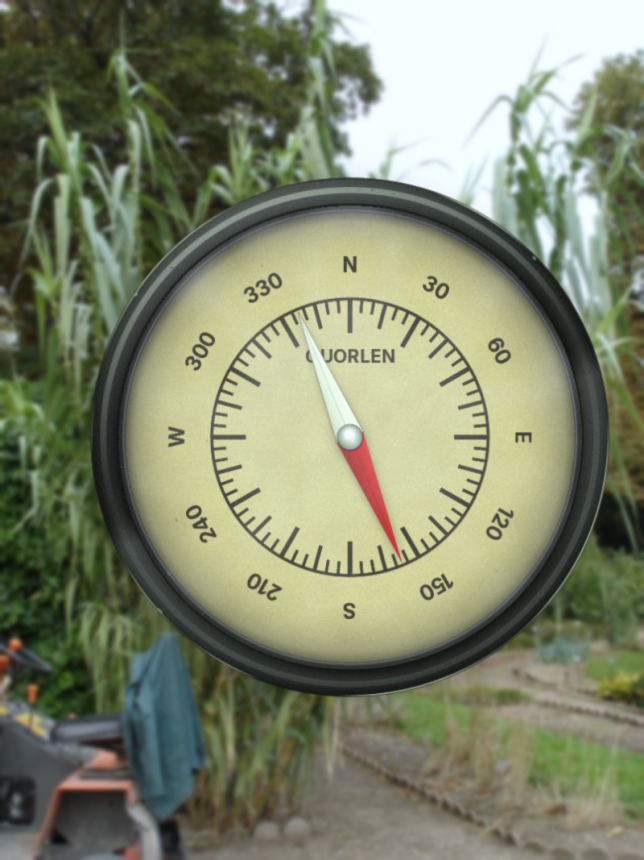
157.5
